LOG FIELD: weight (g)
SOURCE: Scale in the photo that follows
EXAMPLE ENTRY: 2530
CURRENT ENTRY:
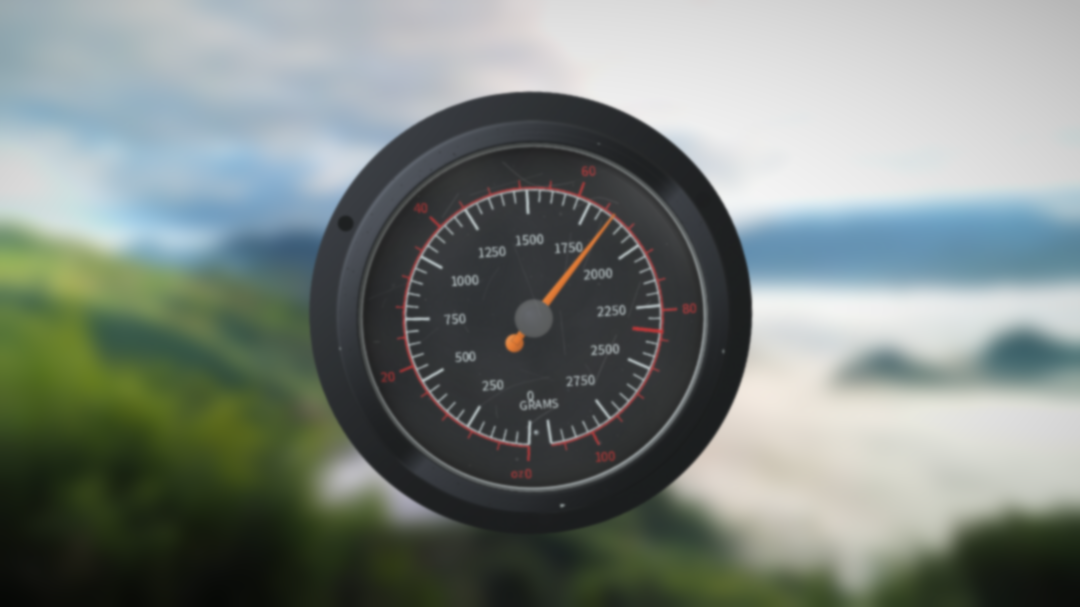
1850
